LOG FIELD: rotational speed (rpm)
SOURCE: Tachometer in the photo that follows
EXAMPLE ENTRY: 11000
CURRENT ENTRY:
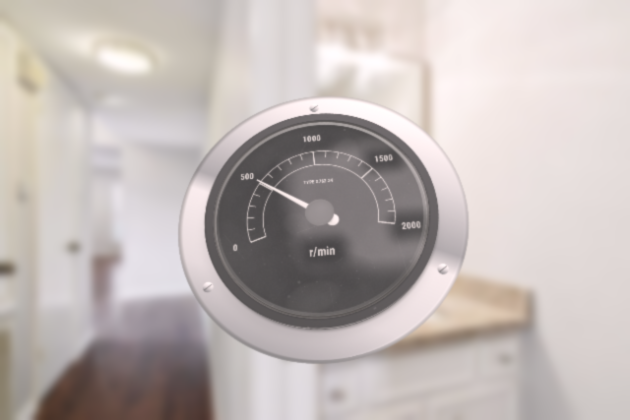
500
